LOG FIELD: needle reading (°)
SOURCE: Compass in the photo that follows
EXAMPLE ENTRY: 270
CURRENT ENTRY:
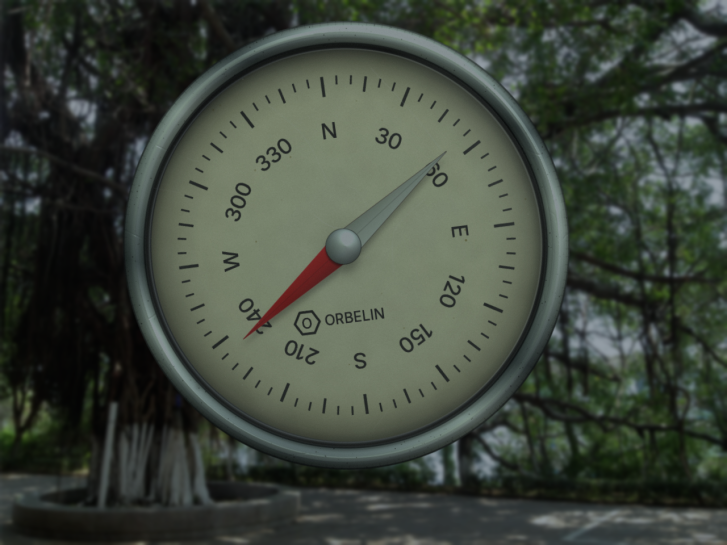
235
